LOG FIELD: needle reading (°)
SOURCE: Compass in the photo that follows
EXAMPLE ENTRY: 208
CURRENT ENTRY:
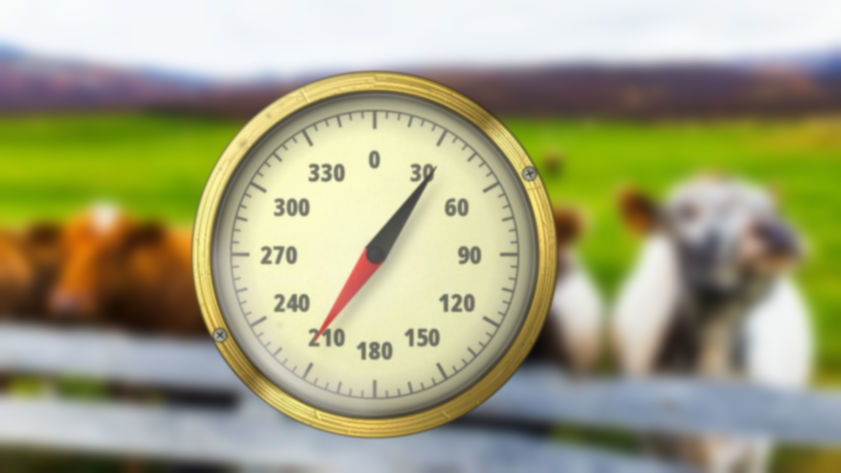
215
